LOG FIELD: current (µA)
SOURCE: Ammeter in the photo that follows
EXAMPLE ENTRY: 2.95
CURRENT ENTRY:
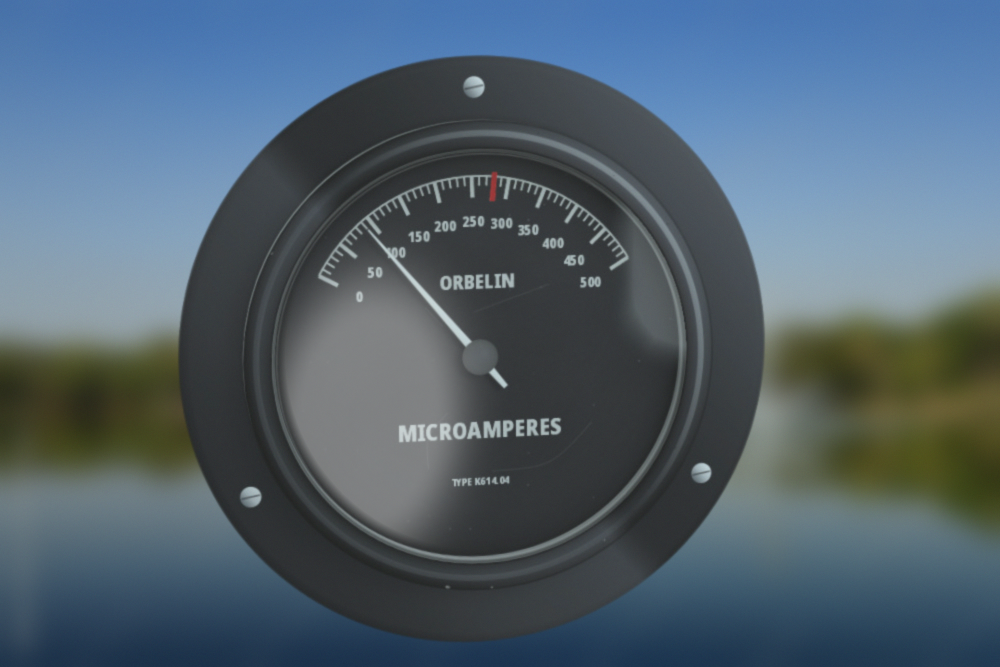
90
